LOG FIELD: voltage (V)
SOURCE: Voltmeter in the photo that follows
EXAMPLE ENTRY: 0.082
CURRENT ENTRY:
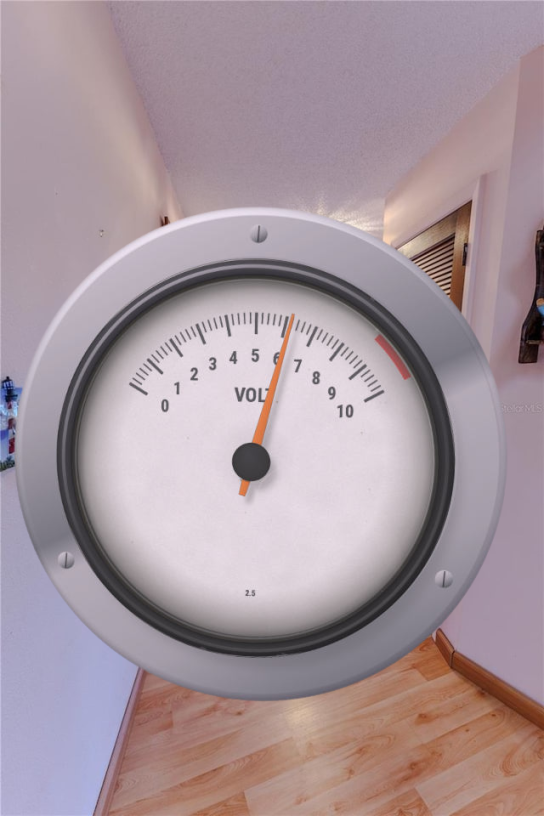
6.2
